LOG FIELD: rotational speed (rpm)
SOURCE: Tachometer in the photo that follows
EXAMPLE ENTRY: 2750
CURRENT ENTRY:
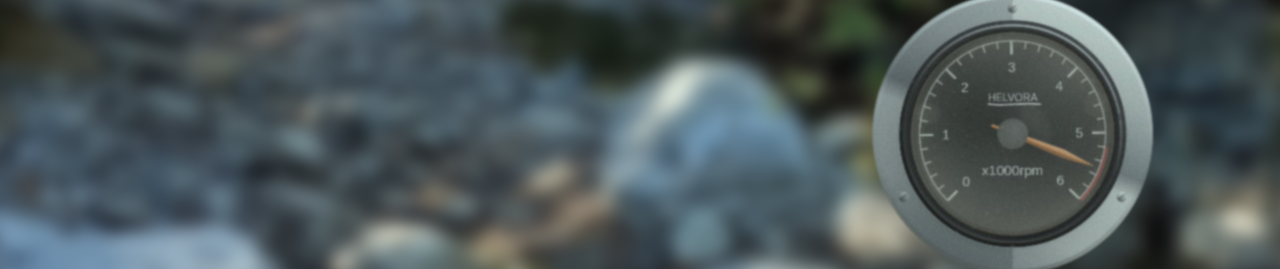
5500
